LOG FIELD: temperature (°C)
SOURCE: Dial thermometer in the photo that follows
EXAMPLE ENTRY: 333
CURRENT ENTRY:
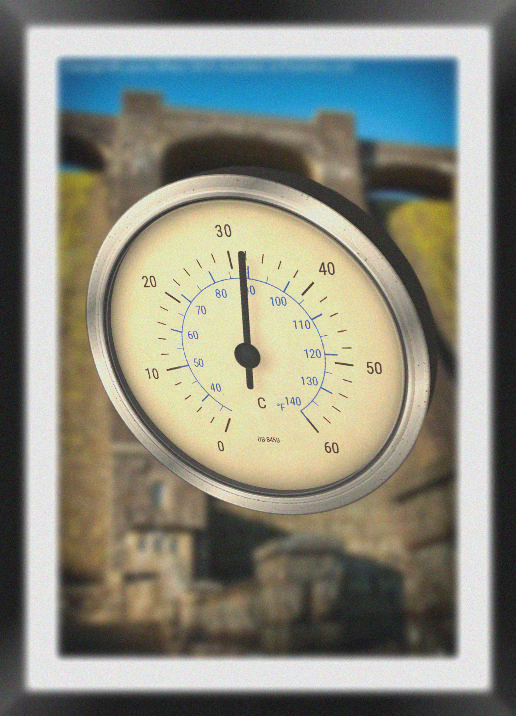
32
